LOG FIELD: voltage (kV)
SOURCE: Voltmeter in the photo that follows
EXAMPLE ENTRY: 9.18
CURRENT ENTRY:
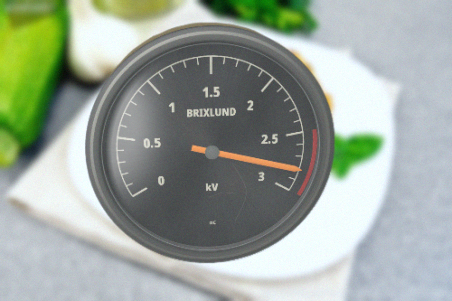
2.8
